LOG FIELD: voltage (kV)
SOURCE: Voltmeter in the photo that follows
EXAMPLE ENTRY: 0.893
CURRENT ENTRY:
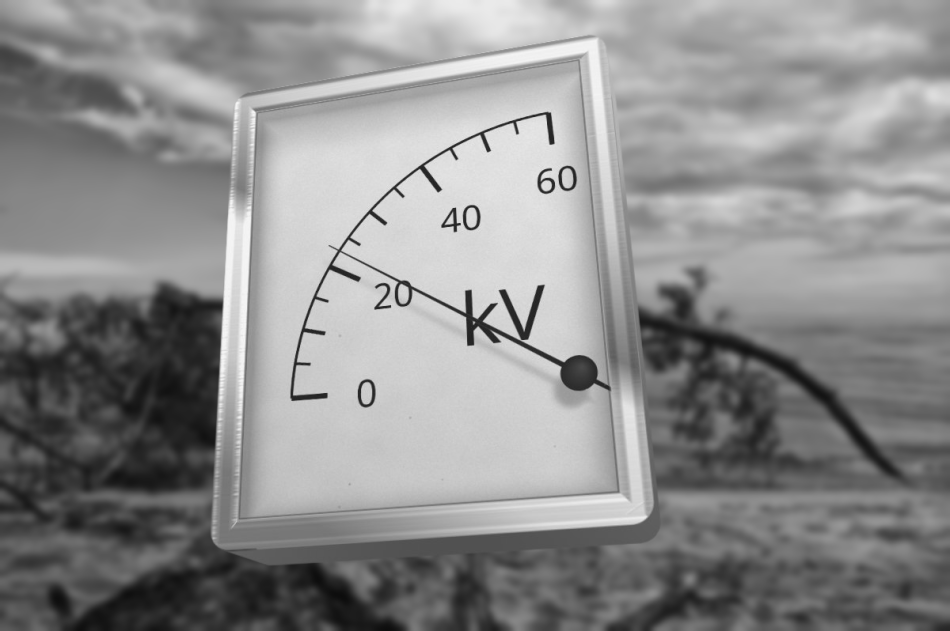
22.5
